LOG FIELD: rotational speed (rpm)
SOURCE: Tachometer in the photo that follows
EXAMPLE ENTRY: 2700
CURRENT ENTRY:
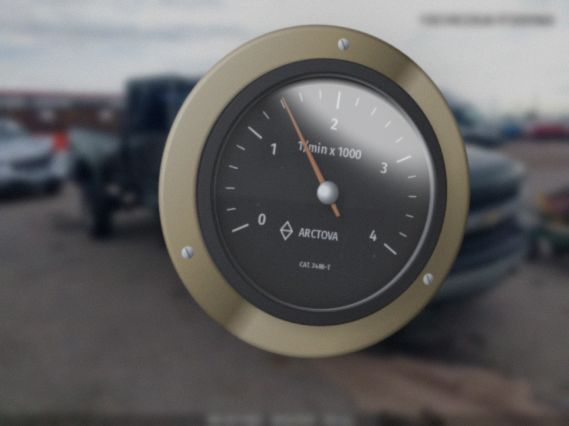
1400
